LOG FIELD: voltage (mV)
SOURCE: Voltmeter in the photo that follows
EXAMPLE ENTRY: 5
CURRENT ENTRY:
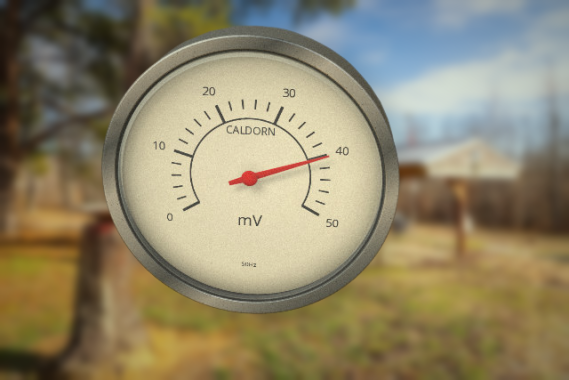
40
